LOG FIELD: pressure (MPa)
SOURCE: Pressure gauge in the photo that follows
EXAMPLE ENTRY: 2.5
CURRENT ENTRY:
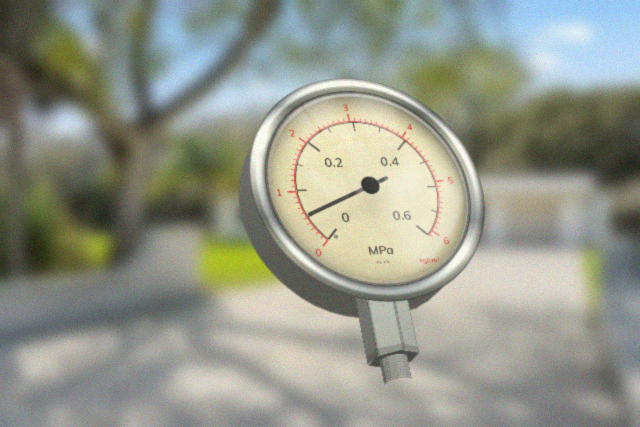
0.05
